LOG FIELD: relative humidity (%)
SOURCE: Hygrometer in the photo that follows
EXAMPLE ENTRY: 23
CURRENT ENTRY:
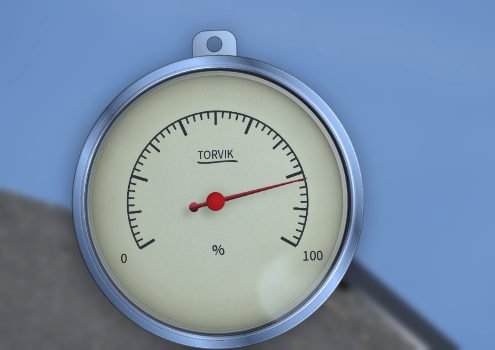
82
